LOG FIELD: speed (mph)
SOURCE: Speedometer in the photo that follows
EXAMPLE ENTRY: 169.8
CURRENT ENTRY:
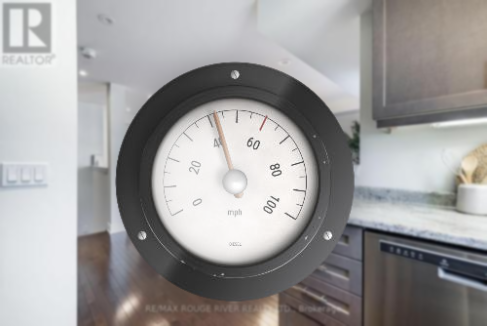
42.5
